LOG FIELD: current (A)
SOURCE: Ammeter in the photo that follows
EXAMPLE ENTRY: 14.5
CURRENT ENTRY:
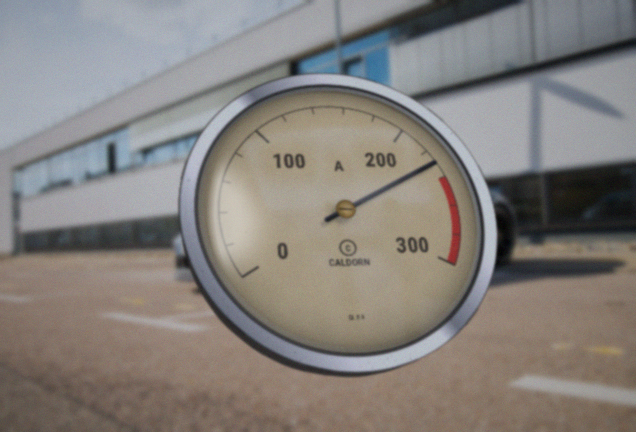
230
